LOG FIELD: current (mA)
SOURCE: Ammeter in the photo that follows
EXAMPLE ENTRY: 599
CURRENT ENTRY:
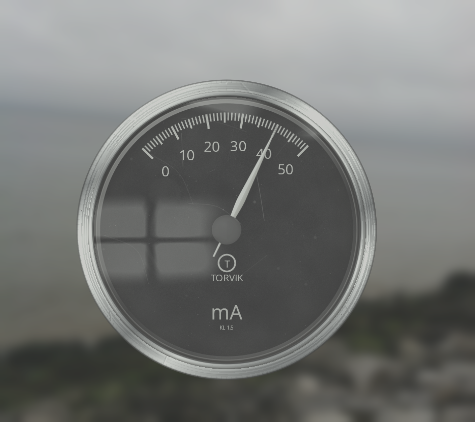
40
